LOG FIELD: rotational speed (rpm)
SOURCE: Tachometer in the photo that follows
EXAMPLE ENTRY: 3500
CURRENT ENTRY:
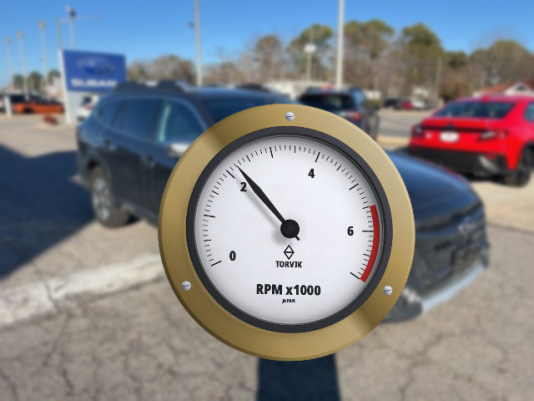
2200
